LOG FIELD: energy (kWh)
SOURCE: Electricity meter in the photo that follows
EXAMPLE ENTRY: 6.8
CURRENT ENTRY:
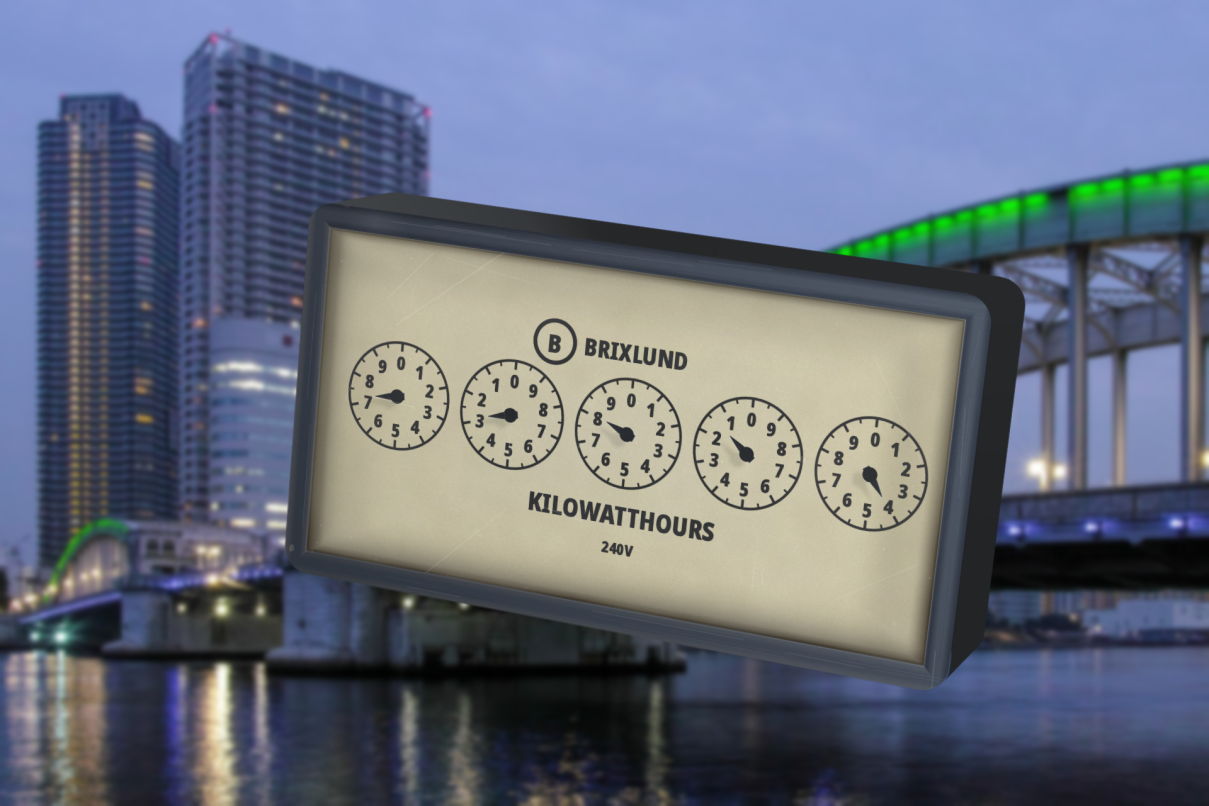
72814
